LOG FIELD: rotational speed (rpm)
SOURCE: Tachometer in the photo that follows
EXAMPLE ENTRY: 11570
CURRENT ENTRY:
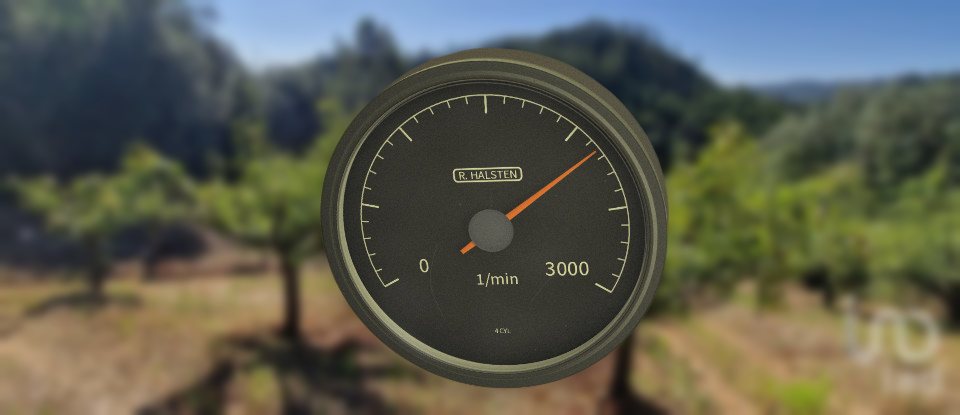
2150
